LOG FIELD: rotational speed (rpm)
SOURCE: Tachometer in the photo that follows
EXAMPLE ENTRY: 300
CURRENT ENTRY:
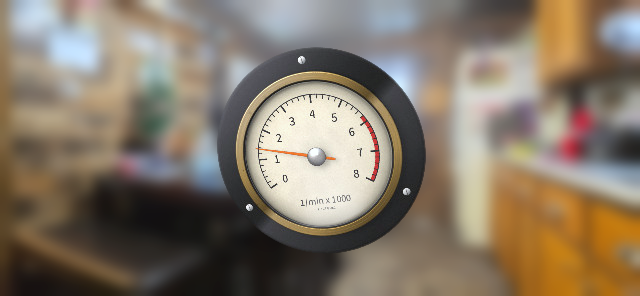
1400
